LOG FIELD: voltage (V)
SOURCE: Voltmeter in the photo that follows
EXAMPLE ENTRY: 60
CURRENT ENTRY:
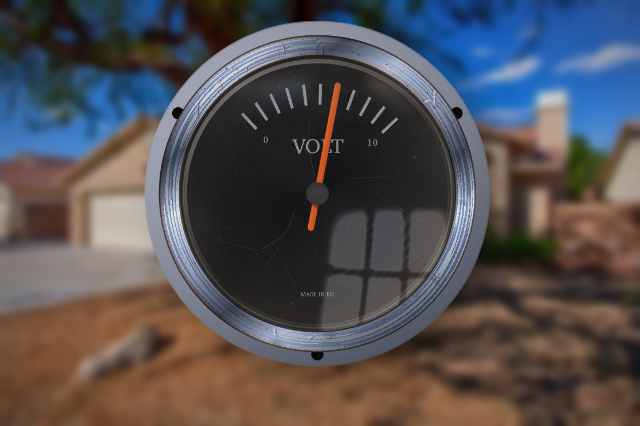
6
